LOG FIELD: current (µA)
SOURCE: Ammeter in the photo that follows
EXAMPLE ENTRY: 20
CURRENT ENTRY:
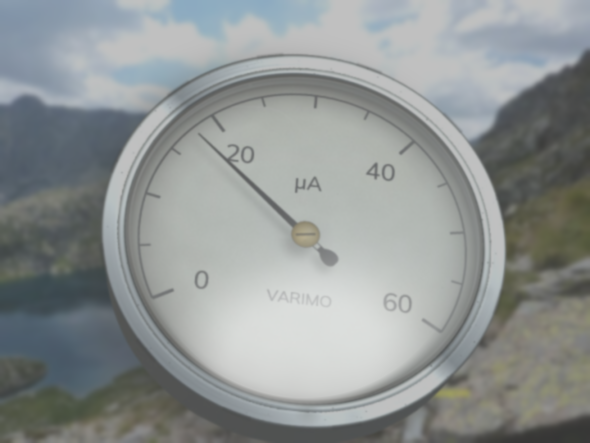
17.5
